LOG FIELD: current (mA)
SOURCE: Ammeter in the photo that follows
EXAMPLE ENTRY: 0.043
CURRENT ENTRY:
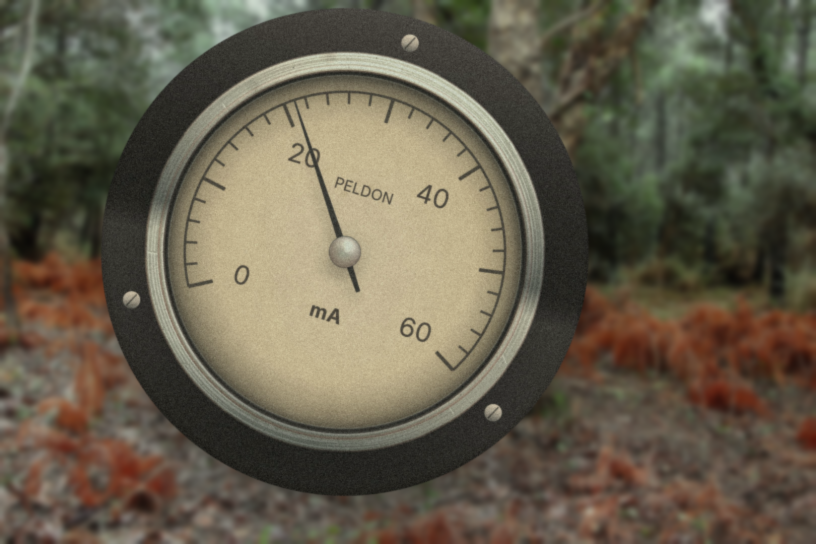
21
